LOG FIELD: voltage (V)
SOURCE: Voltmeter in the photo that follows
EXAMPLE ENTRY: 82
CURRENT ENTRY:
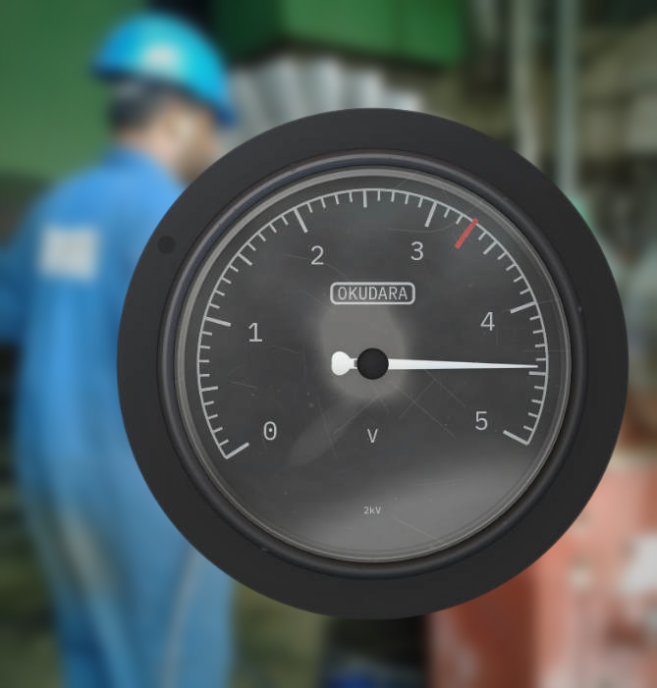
4.45
